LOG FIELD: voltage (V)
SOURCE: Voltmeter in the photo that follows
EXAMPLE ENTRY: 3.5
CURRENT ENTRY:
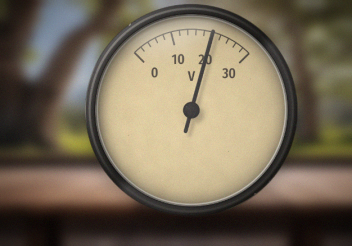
20
